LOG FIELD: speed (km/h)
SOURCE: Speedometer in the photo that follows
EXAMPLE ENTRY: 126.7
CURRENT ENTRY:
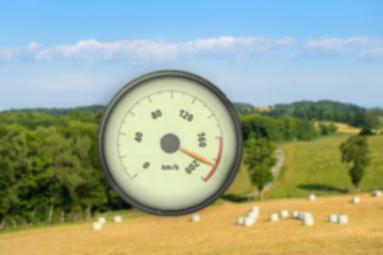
185
